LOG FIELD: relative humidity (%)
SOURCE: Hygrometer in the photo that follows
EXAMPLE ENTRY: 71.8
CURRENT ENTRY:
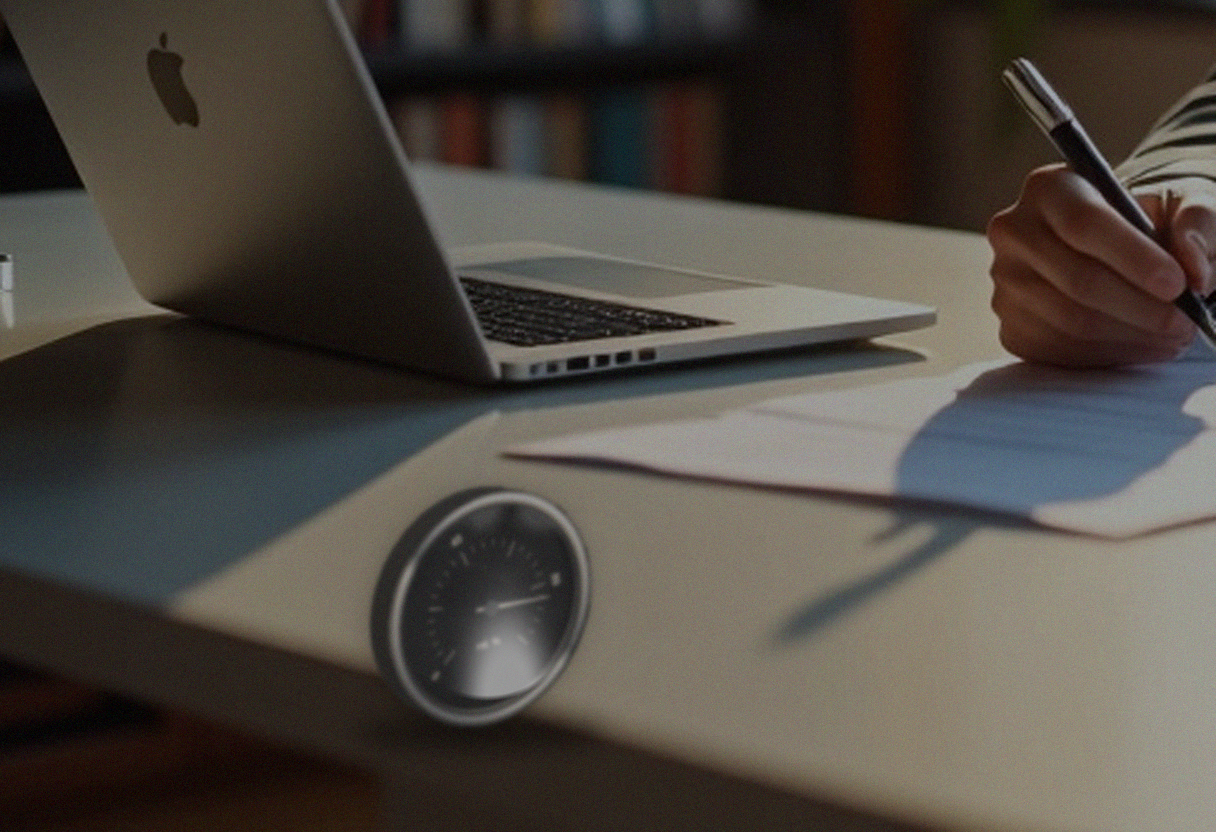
84
